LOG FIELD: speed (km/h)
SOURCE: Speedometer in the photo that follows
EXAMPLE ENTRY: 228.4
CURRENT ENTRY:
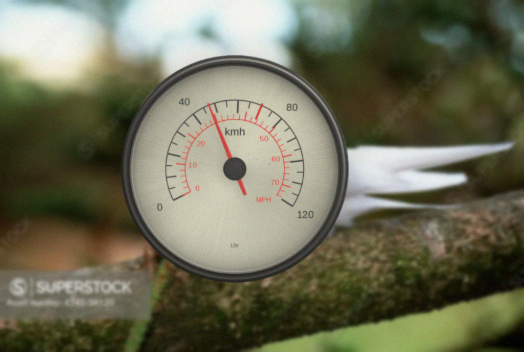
47.5
